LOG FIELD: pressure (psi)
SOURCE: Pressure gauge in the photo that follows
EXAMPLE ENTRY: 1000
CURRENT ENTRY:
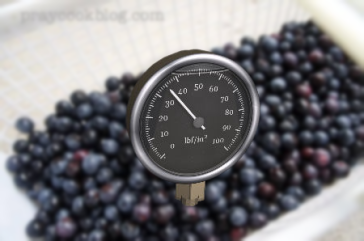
35
